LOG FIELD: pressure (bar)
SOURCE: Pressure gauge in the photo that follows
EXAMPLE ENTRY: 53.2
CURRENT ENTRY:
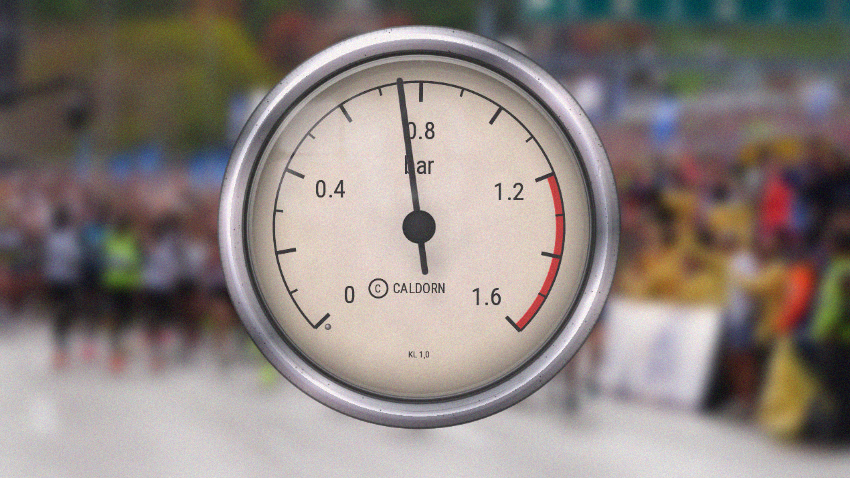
0.75
